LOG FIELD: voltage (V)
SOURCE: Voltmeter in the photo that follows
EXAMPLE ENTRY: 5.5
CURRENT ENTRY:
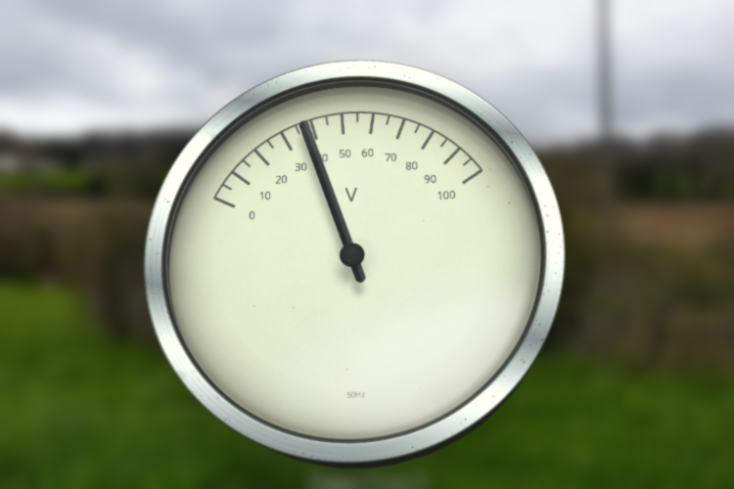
37.5
